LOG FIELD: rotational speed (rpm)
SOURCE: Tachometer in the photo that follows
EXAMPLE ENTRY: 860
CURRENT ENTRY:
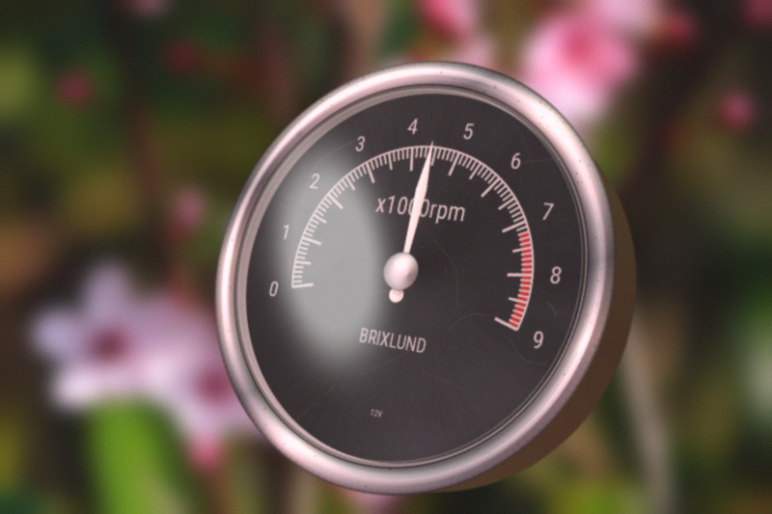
4500
